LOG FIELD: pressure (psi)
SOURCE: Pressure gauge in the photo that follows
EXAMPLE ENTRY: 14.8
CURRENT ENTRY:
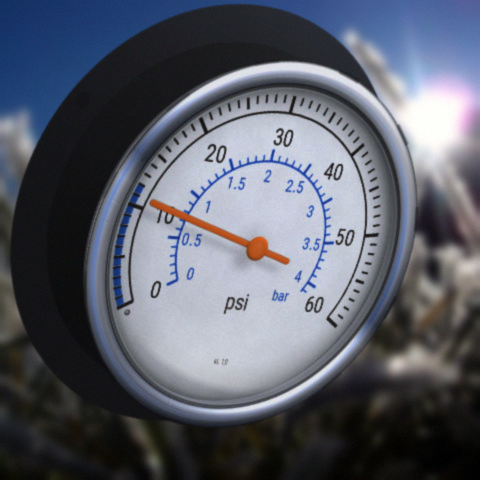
11
